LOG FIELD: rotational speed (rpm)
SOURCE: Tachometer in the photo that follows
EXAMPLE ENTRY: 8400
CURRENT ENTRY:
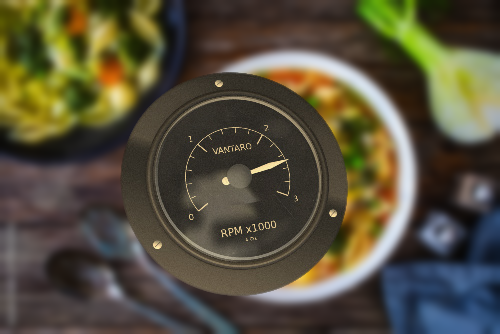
2500
